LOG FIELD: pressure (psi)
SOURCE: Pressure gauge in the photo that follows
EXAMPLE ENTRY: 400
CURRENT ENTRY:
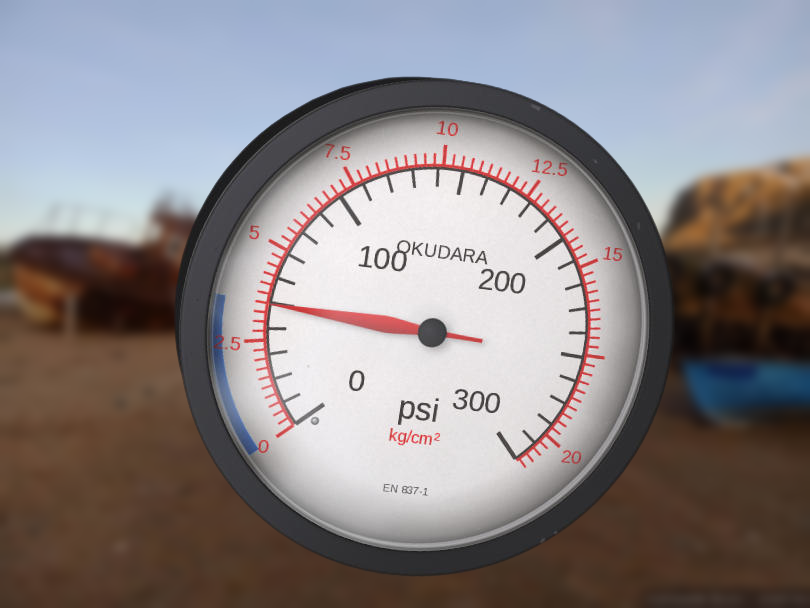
50
